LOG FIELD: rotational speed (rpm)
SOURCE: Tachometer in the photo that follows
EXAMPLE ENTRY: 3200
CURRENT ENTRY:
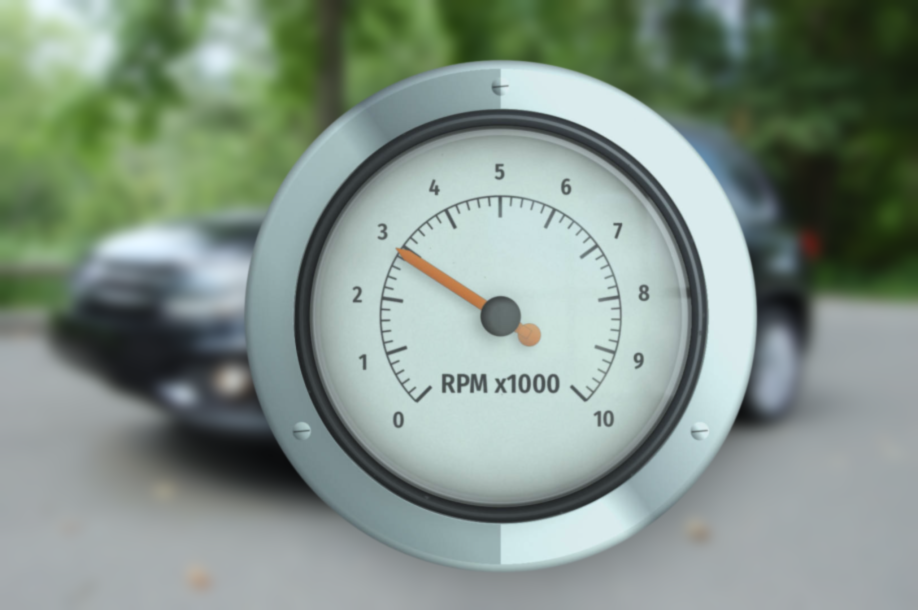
2900
